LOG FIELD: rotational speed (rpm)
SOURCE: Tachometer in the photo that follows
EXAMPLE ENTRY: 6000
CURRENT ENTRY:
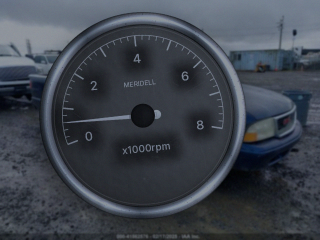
600
